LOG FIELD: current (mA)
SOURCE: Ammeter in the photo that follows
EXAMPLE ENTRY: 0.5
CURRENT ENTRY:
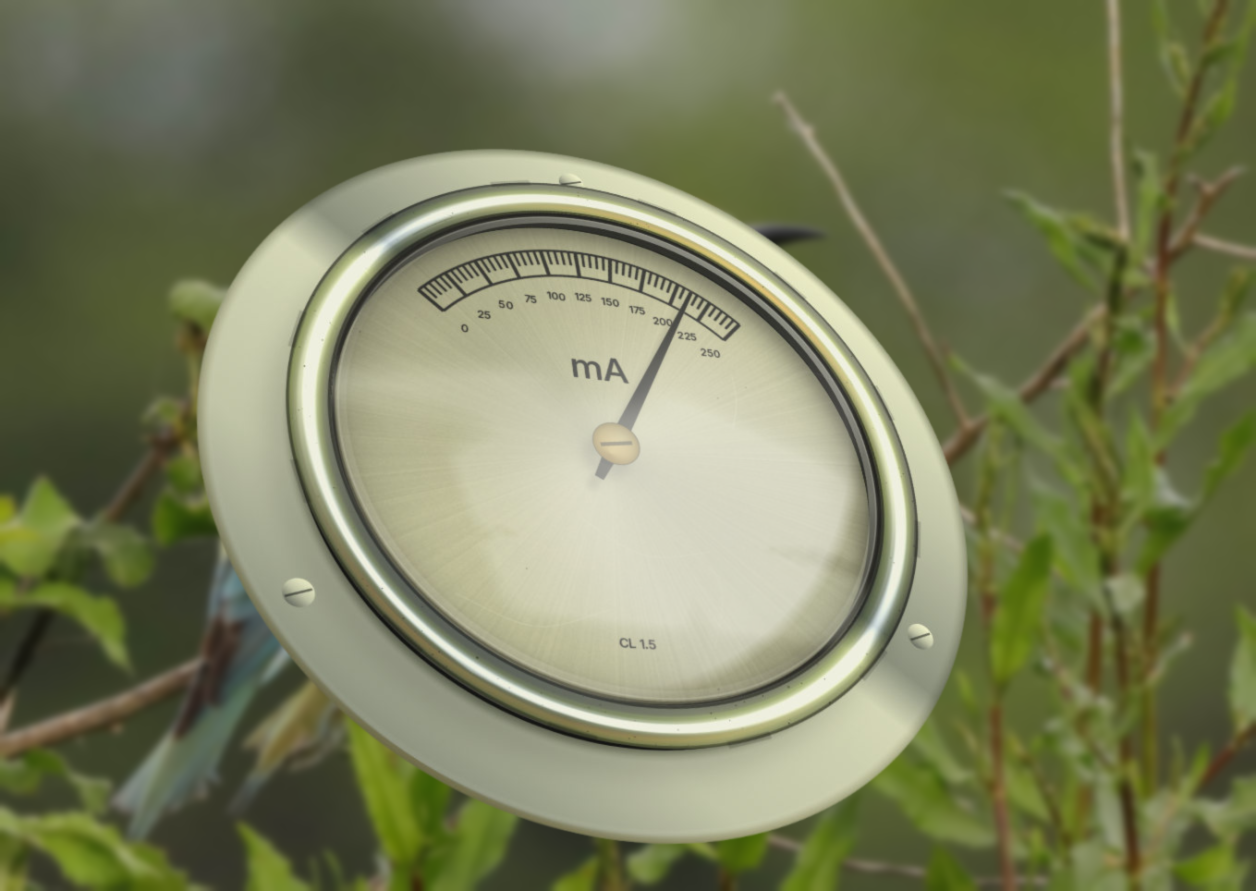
210
